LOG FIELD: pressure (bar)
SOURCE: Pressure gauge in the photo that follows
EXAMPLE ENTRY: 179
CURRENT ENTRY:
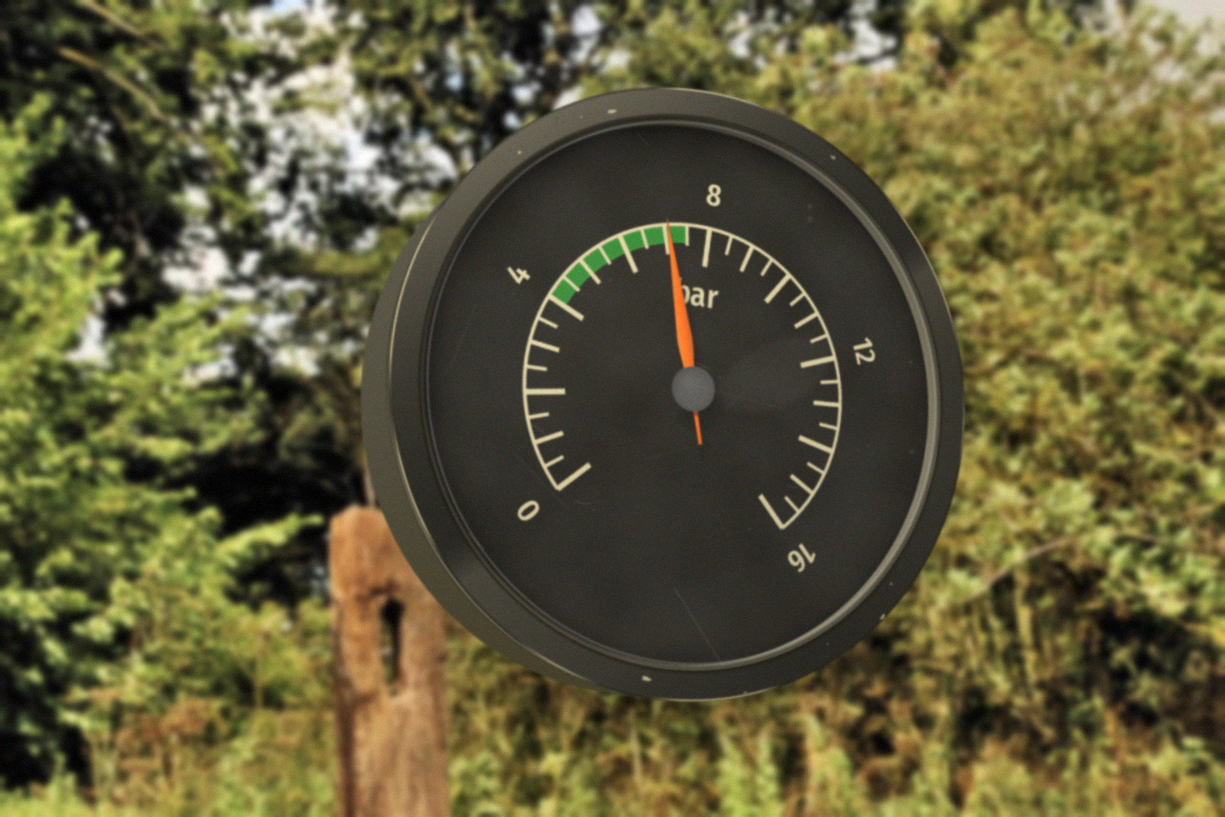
7
